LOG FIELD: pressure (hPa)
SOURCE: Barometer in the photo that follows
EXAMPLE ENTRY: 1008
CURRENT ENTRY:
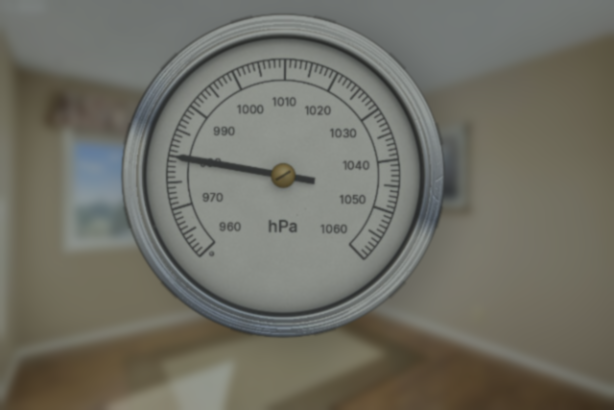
980
